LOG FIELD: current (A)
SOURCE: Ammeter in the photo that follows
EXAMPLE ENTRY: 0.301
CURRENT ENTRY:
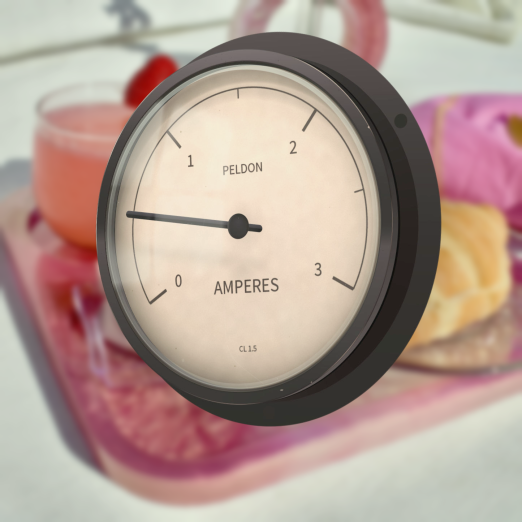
0.5
